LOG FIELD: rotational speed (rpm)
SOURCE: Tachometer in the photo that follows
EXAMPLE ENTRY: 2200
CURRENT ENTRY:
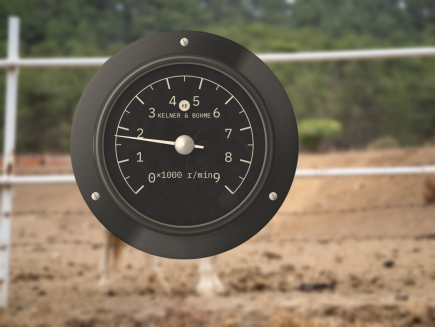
1750
